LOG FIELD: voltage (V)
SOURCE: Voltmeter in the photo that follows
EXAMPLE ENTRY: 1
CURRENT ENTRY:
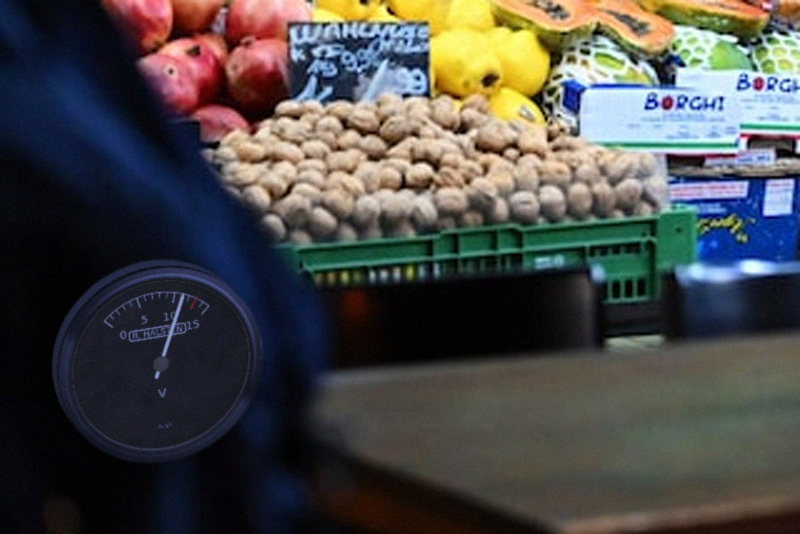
11
